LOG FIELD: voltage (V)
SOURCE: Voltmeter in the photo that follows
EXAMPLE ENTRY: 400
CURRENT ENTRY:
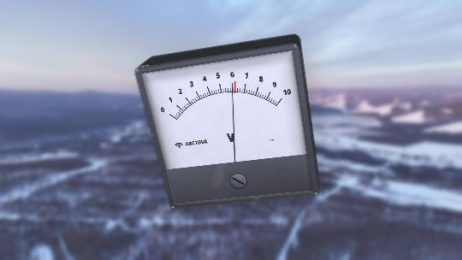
6
